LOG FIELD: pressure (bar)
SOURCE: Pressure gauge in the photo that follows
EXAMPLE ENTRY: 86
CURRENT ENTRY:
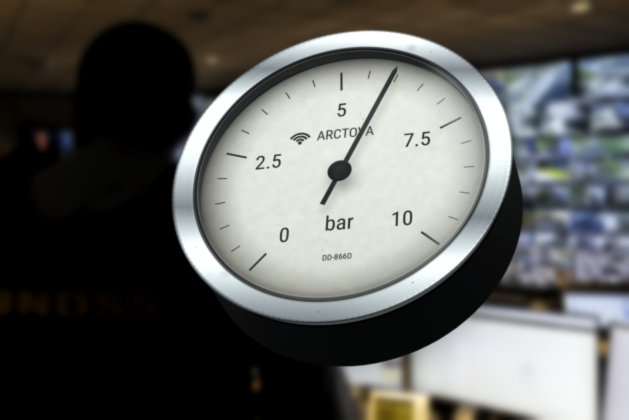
6
